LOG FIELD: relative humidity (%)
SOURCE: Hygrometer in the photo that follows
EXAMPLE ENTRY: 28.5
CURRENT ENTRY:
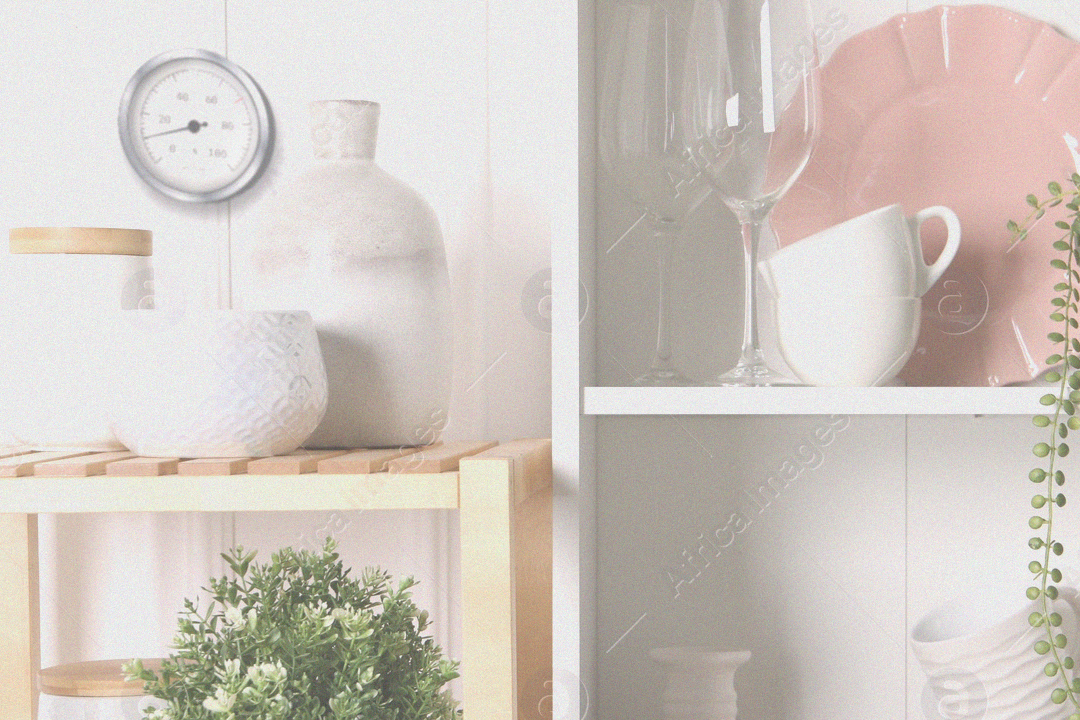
10
